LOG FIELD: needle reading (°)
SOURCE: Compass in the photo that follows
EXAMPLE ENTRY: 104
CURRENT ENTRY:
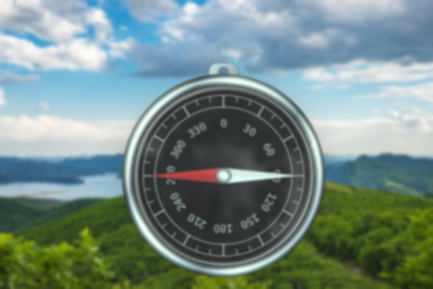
270
